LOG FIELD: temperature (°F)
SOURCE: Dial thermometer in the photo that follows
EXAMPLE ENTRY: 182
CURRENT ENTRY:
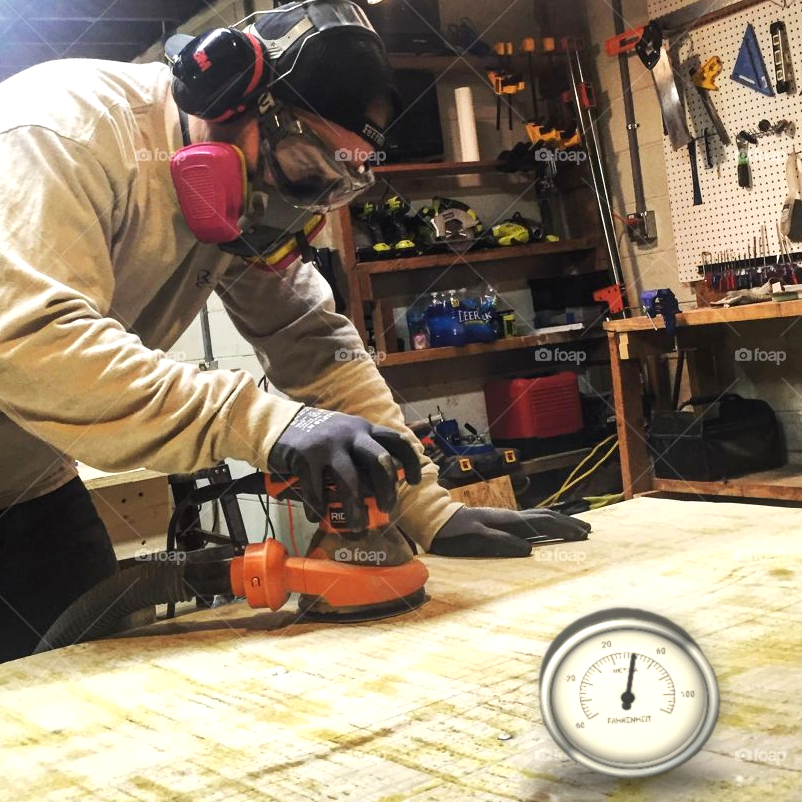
40
